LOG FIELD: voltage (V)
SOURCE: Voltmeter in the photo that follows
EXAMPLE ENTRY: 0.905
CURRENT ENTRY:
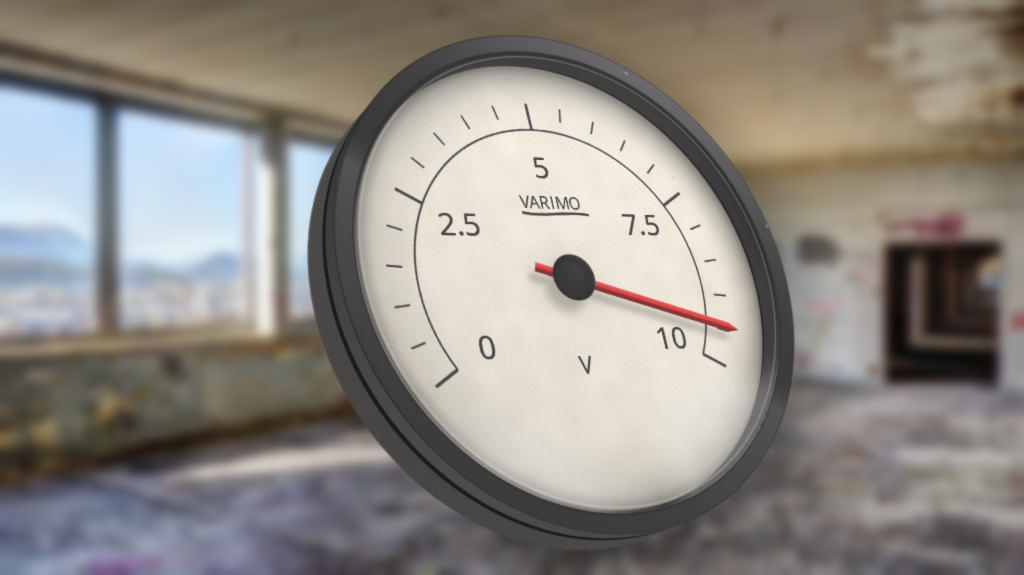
9.5
